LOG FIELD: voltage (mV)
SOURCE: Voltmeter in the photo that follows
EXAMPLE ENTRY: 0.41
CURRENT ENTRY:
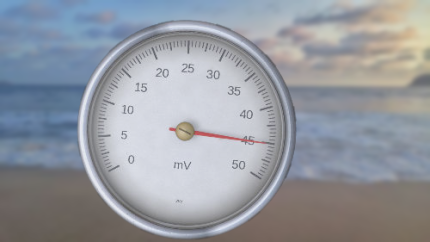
45
